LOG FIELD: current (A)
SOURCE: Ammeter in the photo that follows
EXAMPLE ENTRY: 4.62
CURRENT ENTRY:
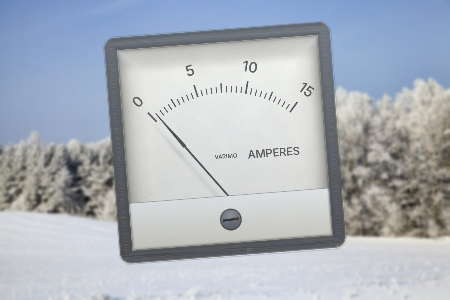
0.5
